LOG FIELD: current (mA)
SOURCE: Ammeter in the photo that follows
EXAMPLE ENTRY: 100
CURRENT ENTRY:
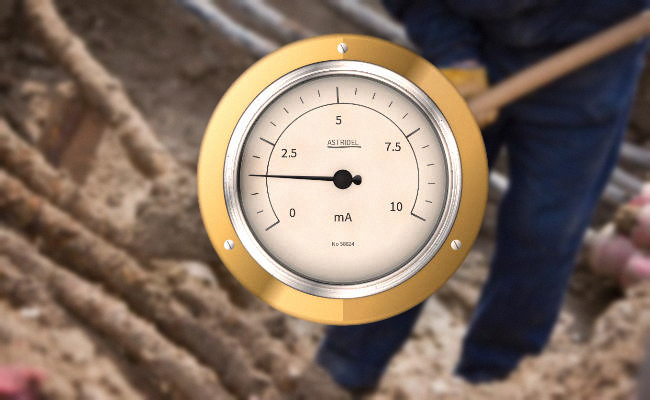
1.5
